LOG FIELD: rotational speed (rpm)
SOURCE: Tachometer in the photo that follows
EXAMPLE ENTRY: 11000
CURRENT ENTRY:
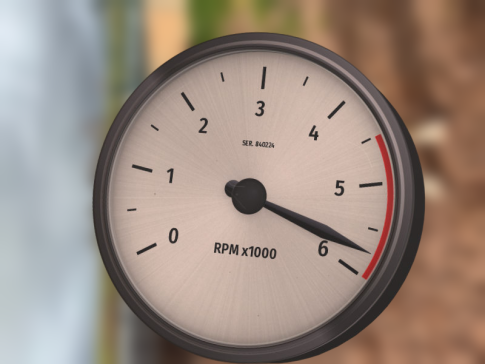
5750
